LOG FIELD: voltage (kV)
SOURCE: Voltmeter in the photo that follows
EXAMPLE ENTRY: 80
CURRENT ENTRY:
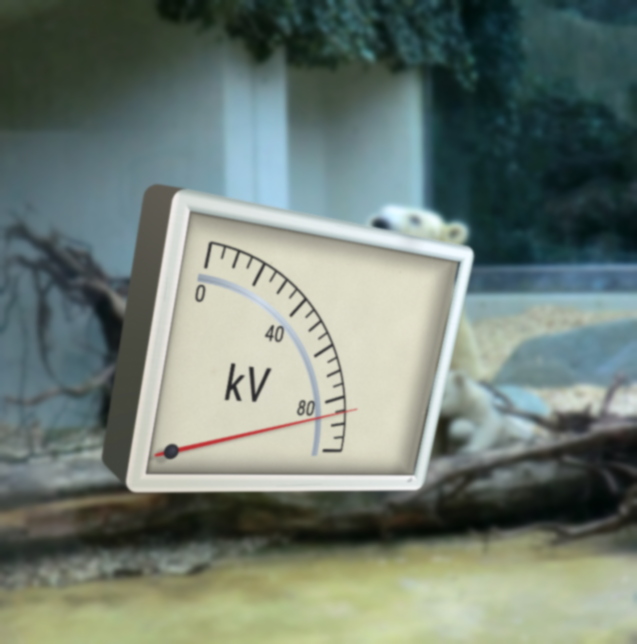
85
